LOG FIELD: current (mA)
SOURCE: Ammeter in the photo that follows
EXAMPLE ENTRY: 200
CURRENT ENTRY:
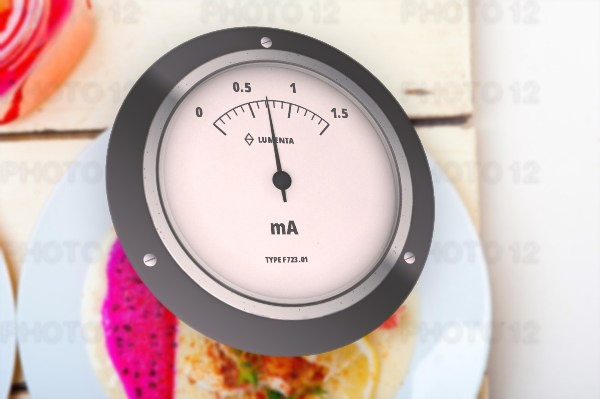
0.7
